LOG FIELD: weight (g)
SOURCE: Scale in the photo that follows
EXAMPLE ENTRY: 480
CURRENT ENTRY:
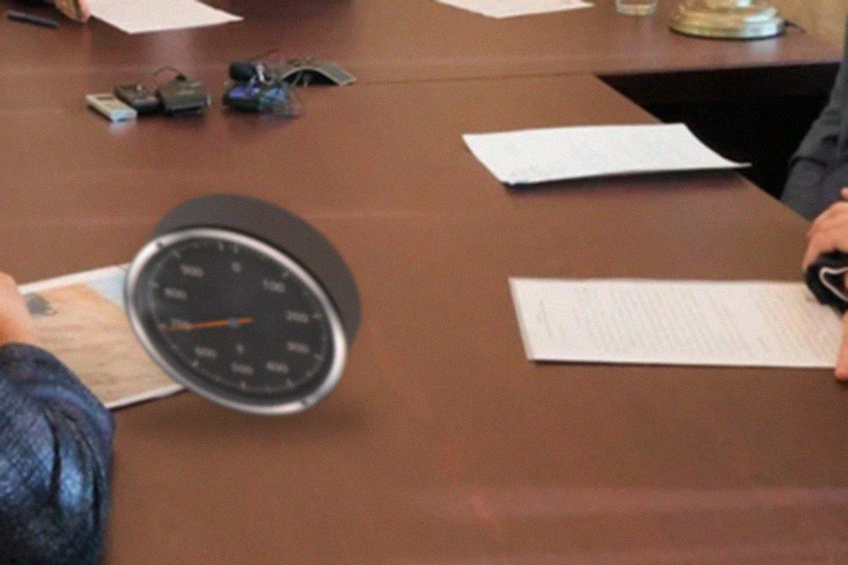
700
